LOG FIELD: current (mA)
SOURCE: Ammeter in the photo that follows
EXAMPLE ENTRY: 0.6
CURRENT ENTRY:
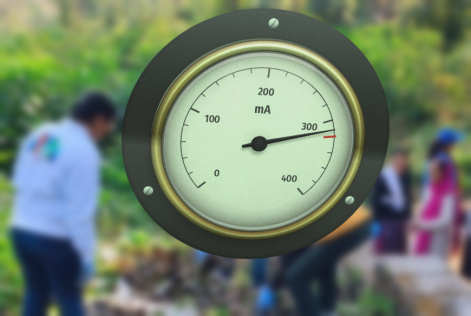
310
